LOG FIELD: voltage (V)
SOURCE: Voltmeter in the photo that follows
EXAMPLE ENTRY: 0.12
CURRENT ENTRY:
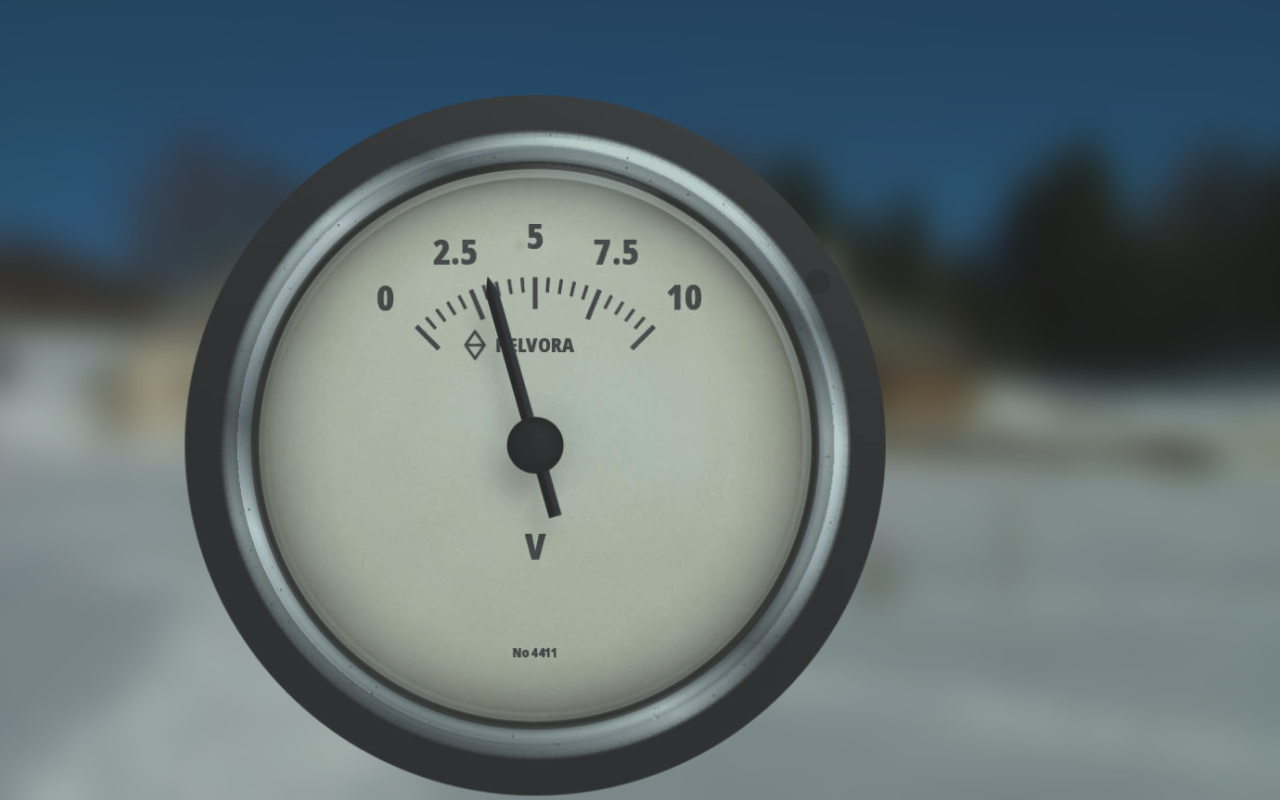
3.25
